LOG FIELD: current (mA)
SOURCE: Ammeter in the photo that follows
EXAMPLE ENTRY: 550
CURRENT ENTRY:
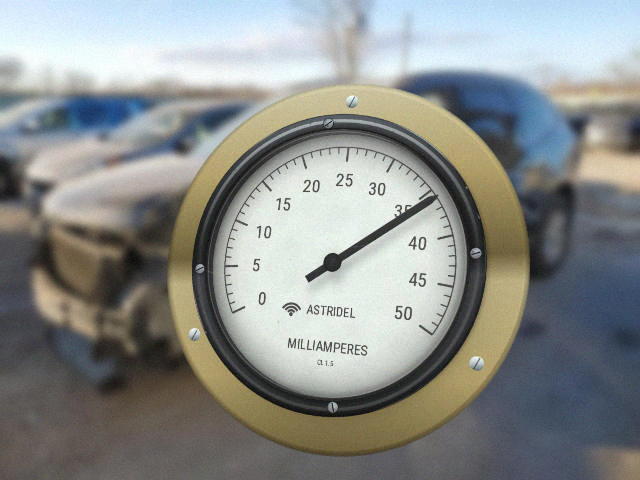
36
